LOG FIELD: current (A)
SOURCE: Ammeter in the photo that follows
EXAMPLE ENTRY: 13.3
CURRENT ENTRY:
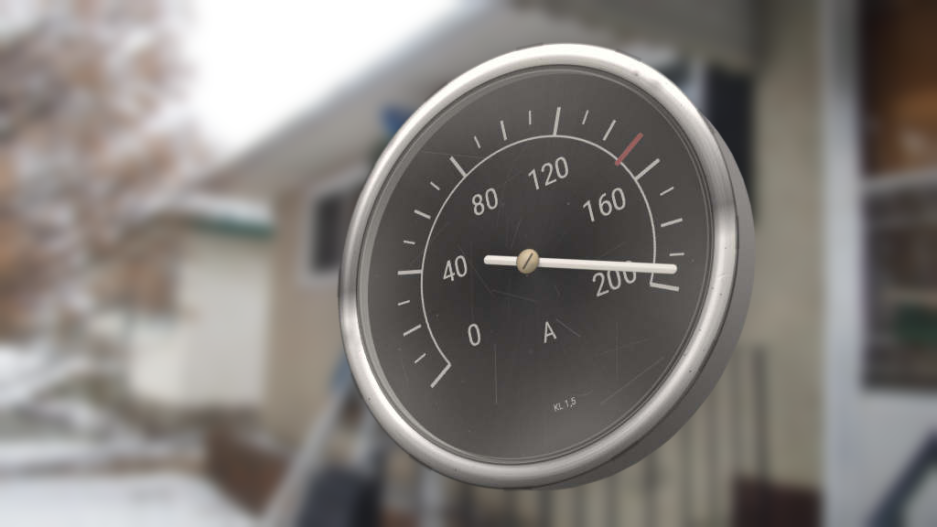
195
